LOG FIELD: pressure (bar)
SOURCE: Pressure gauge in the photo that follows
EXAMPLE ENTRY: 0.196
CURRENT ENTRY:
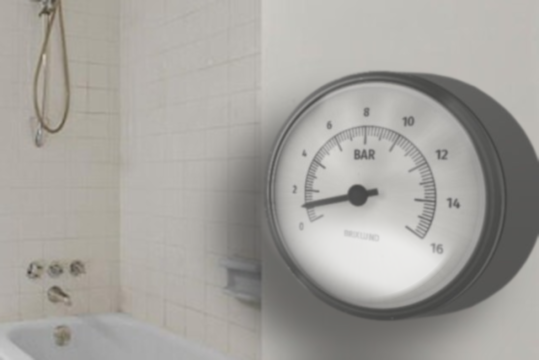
1
